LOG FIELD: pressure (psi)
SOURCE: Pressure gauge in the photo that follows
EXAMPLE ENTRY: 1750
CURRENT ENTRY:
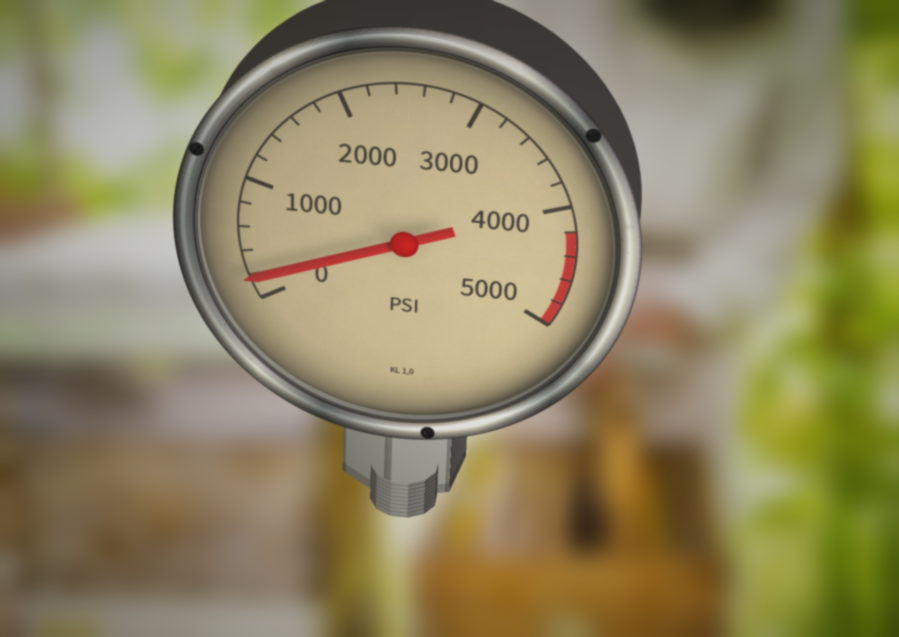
200
